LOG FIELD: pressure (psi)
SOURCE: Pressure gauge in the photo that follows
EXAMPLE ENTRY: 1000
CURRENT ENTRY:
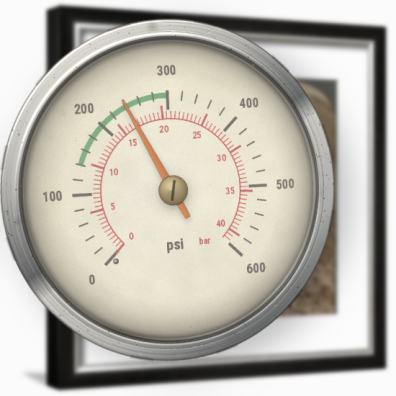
240
